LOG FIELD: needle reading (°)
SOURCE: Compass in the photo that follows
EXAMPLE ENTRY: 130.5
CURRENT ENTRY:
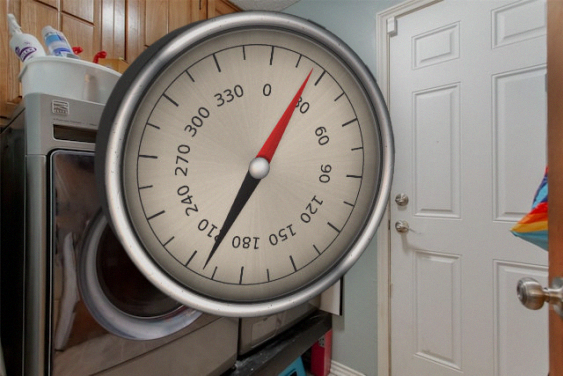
22.5
